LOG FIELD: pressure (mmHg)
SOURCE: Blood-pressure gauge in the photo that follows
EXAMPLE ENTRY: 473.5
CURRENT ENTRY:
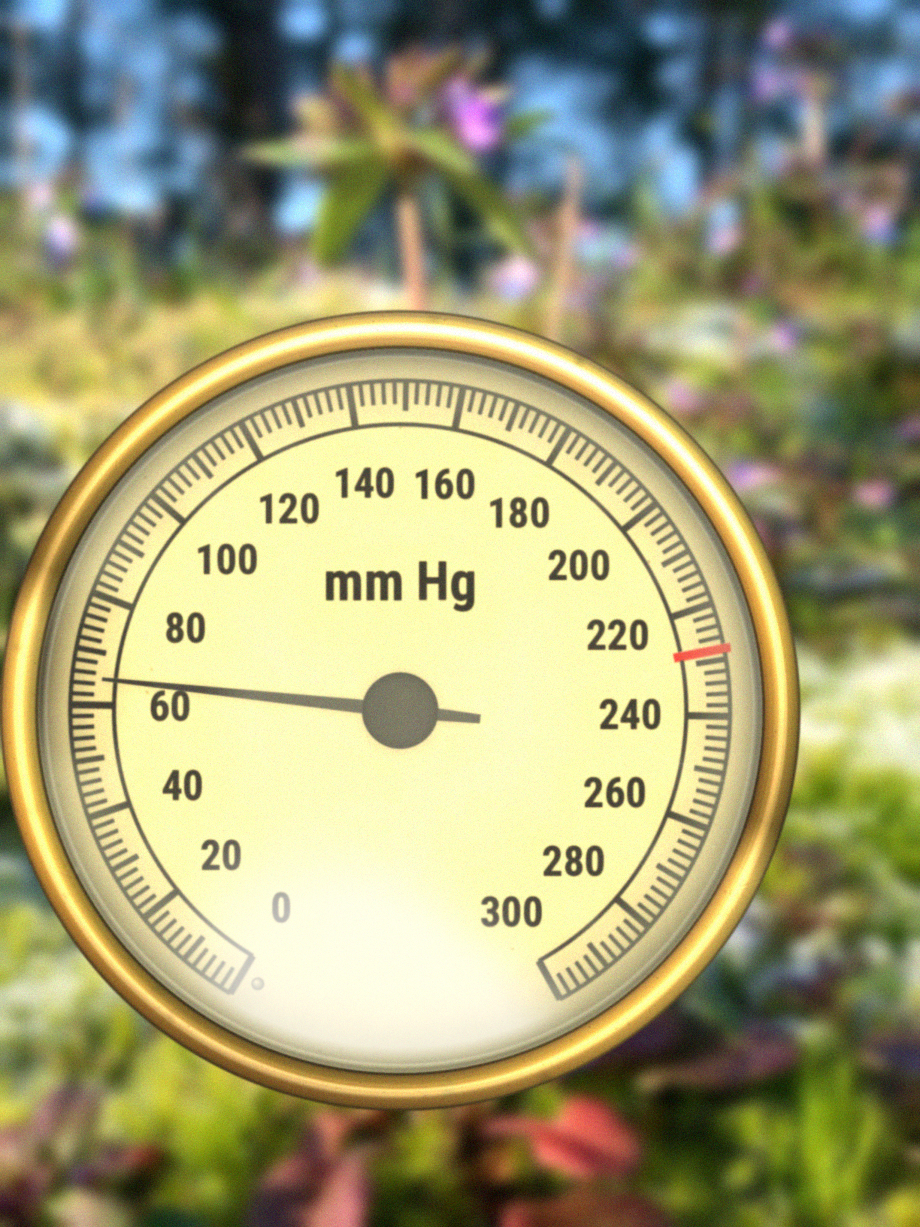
65
